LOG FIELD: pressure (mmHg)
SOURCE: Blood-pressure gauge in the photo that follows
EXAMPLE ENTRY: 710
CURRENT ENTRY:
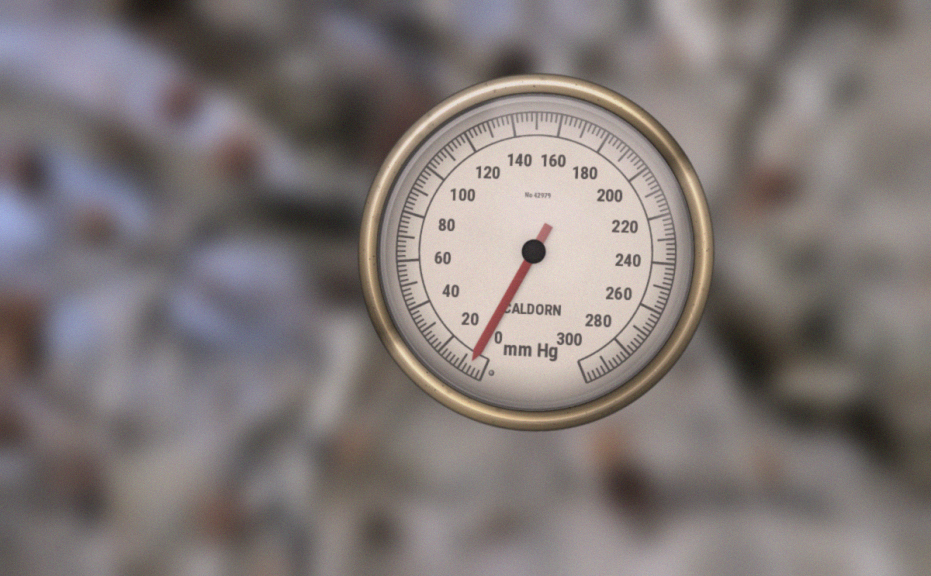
6
